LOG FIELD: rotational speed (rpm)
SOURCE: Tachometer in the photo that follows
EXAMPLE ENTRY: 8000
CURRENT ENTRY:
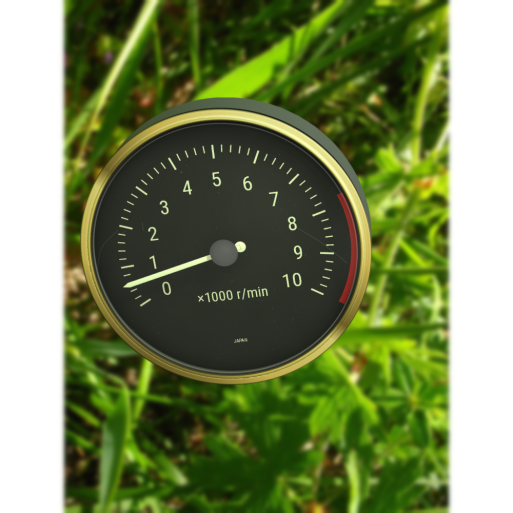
600
